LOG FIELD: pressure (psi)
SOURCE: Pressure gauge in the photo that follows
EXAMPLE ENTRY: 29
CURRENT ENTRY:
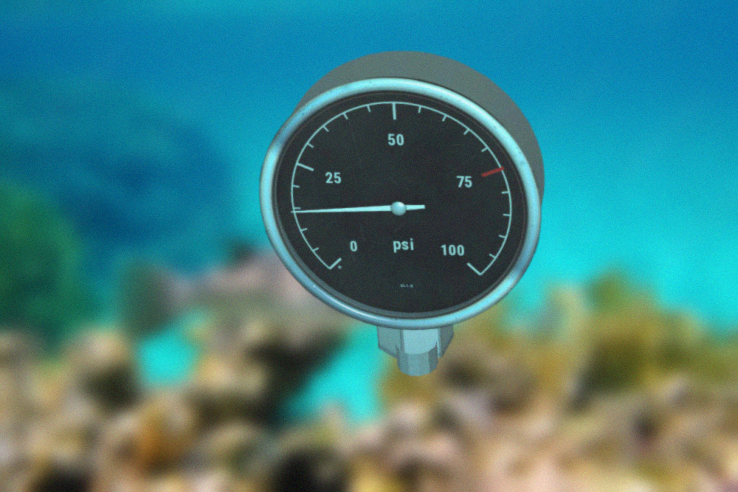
15
